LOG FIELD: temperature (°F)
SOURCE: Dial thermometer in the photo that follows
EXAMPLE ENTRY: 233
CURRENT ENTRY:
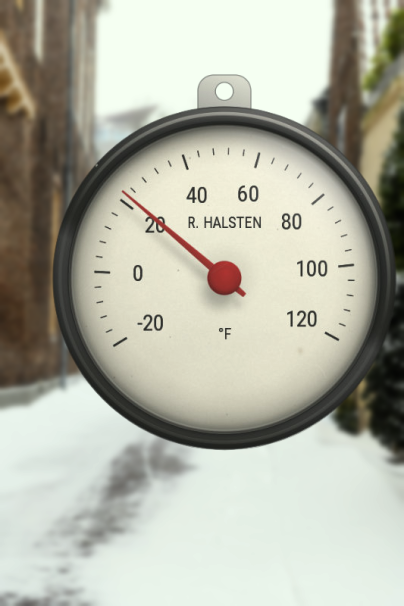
22
